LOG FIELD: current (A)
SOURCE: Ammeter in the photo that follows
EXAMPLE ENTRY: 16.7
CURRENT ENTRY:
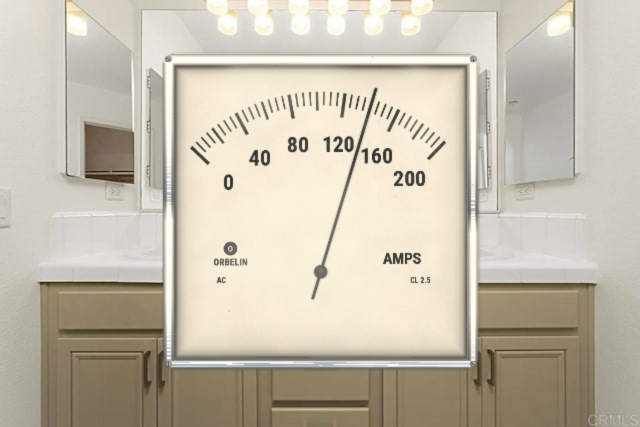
140
